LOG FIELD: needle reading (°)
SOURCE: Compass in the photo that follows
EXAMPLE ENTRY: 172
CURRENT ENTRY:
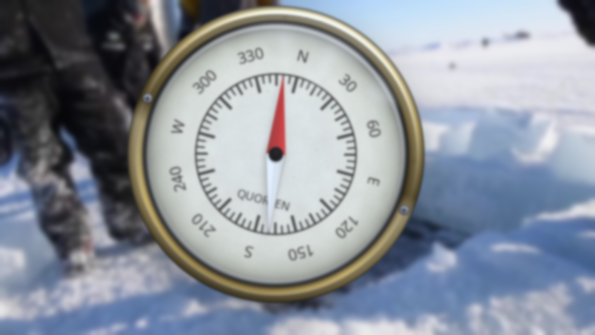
350
